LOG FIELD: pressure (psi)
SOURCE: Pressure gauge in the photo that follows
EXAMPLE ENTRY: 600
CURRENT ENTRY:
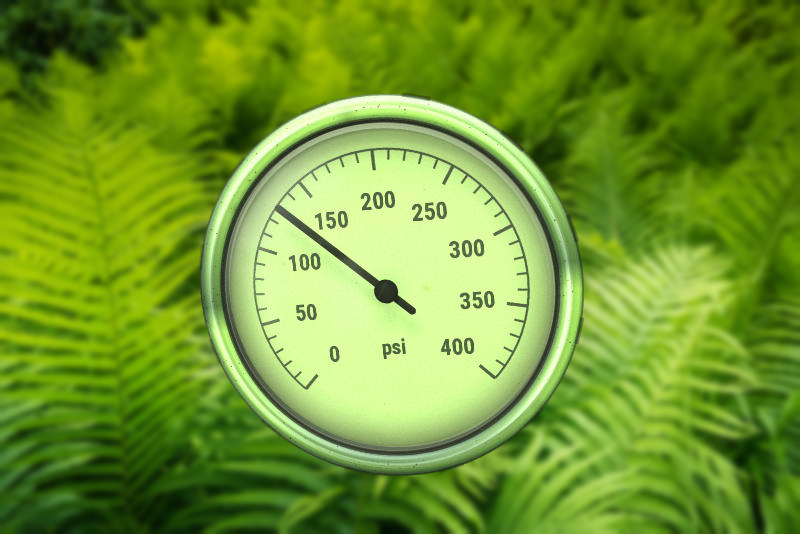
130
